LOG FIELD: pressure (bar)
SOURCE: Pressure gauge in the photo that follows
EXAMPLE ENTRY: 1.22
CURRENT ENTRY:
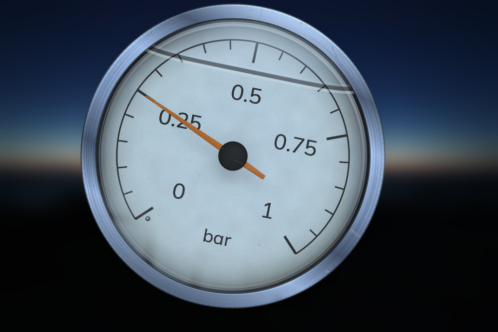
0.25
